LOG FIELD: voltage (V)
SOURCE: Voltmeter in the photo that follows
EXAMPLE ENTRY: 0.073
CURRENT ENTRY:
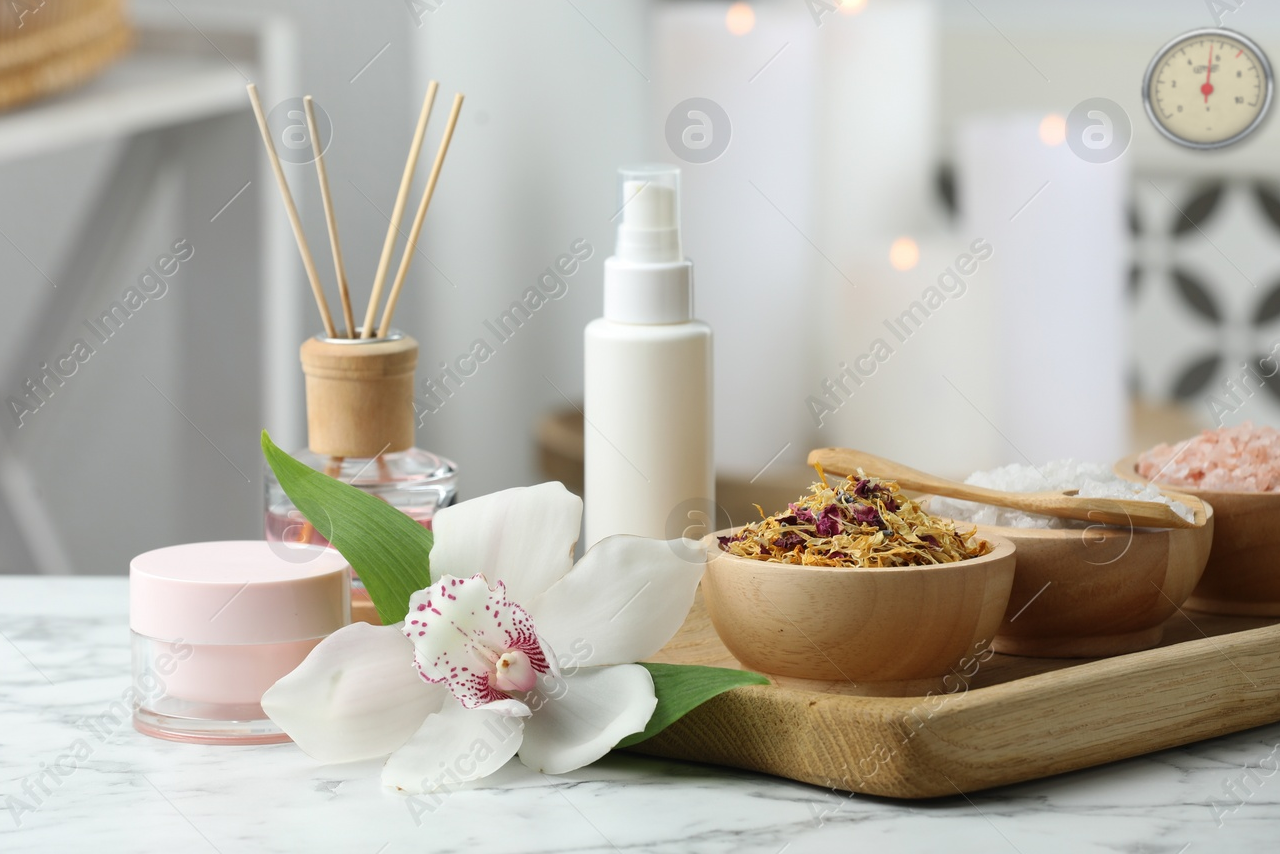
5.5
